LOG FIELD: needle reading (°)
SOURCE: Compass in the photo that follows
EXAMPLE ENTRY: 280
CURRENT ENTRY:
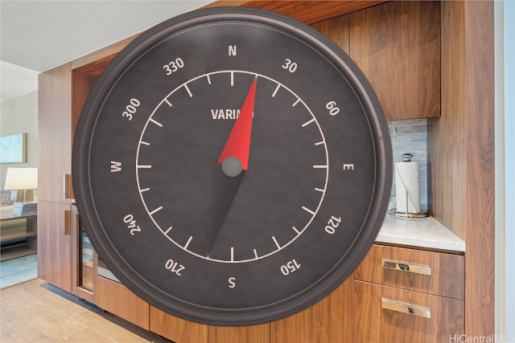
15
